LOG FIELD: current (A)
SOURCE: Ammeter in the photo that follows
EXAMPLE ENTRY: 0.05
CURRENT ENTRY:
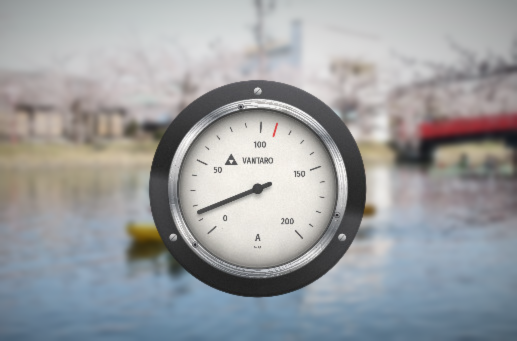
15
